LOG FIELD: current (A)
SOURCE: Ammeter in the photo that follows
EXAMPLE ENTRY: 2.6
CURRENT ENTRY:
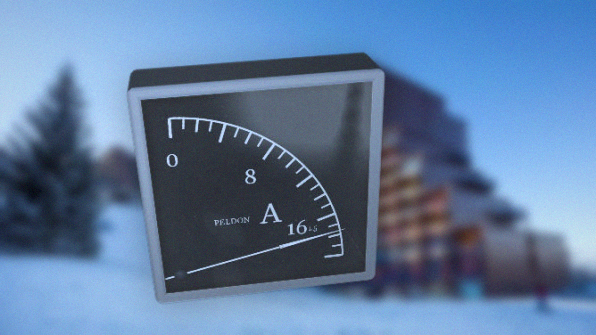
17.5
